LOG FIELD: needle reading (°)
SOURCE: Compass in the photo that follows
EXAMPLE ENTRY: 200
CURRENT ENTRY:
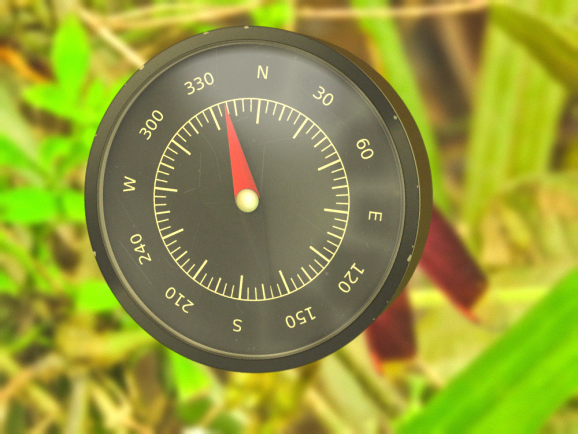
340
